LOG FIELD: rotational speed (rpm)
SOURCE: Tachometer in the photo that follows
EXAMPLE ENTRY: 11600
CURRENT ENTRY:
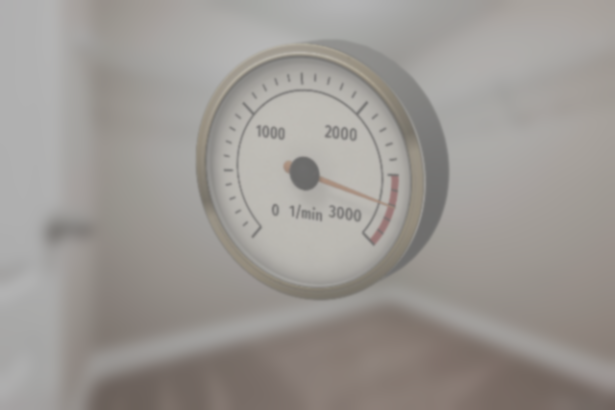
2700
